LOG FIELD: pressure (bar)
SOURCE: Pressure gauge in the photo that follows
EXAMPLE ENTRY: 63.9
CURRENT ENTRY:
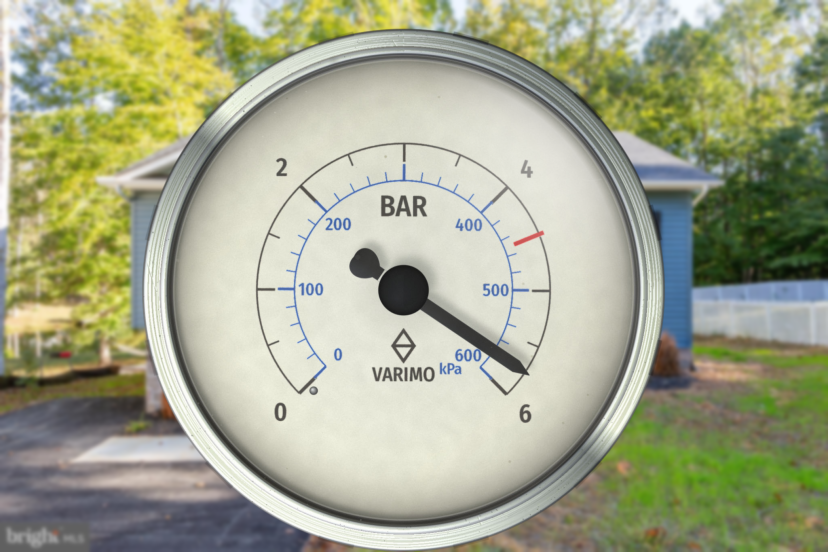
5.75
